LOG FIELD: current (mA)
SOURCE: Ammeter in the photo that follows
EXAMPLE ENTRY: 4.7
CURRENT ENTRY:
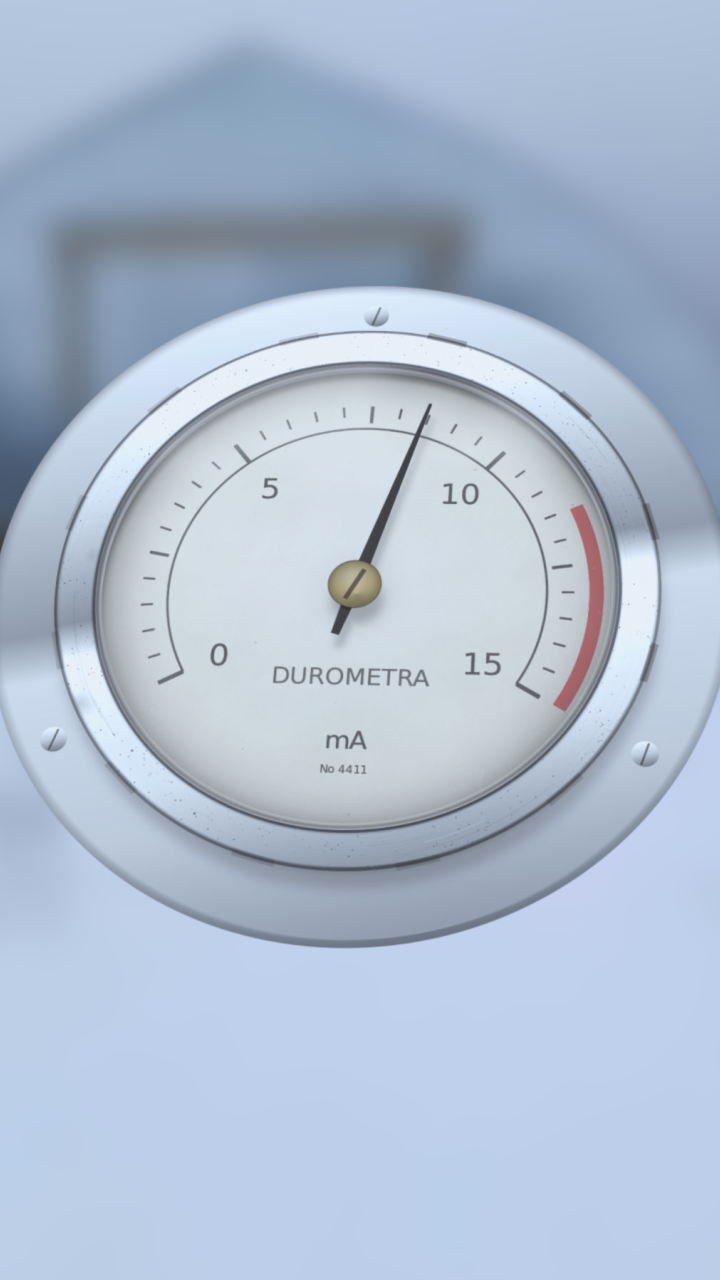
8.5
